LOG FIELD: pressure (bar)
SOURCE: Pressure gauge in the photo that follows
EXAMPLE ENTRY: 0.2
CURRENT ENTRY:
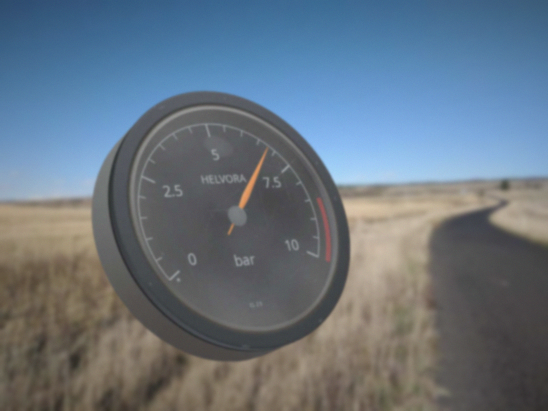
6.75
